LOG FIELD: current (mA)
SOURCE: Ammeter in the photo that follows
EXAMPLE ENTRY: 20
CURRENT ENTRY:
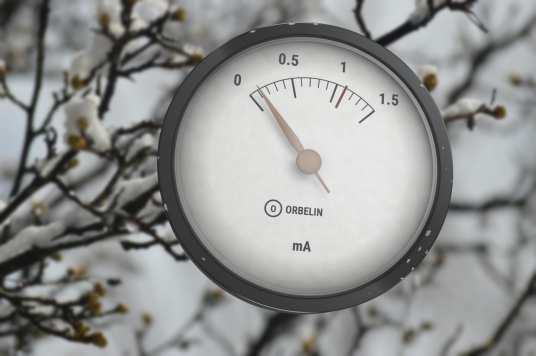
0.1
